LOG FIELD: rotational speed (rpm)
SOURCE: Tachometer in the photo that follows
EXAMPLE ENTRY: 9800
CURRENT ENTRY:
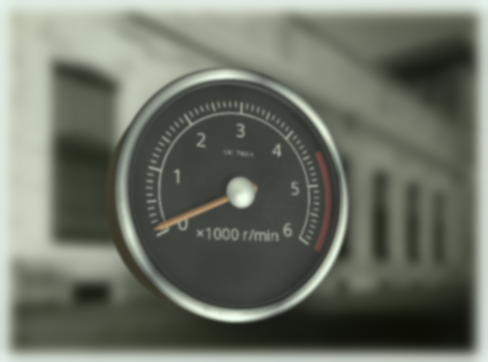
100
